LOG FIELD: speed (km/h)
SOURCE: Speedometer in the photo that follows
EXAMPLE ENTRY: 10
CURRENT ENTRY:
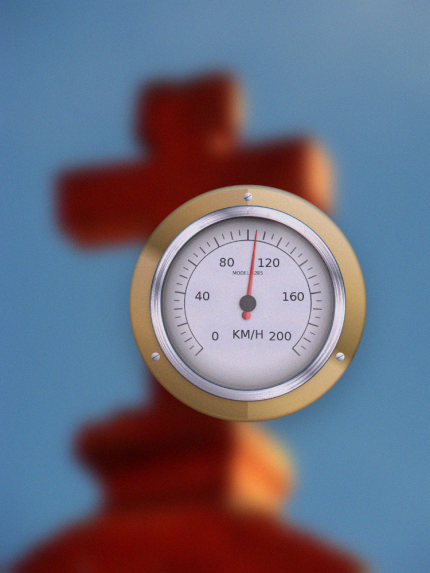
105
